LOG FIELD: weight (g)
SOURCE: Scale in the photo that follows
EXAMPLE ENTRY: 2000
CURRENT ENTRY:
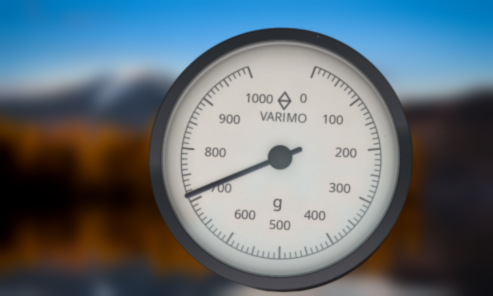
710
